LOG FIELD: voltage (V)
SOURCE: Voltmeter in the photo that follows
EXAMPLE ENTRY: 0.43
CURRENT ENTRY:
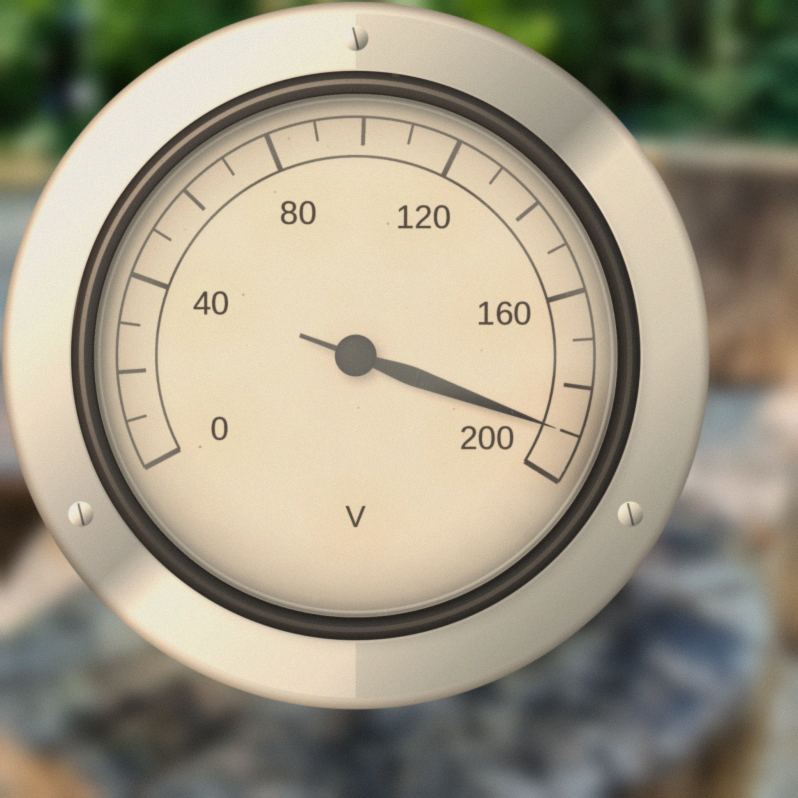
190
